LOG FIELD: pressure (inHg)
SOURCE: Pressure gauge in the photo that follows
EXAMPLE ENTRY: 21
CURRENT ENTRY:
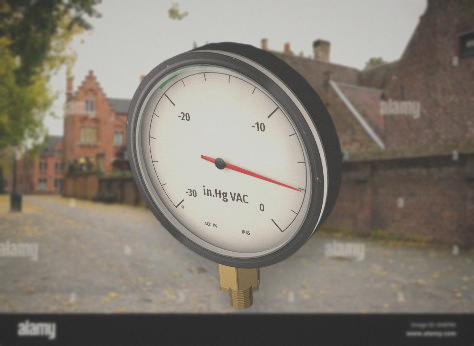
-4
